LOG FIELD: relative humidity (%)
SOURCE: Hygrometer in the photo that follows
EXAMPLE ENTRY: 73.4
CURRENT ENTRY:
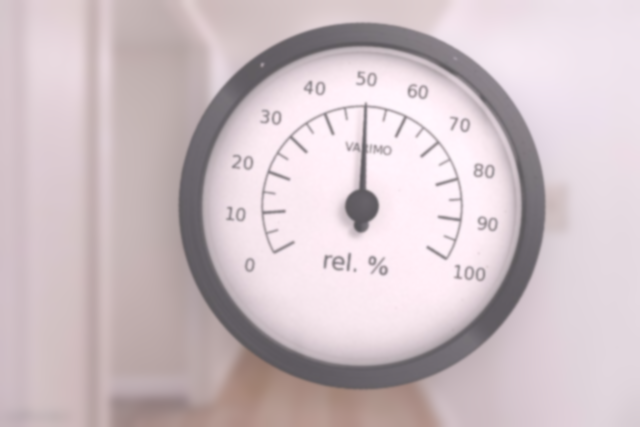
50
